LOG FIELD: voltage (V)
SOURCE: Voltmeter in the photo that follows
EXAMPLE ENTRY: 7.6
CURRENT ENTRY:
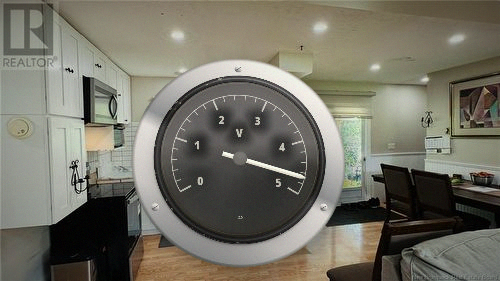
4.7
